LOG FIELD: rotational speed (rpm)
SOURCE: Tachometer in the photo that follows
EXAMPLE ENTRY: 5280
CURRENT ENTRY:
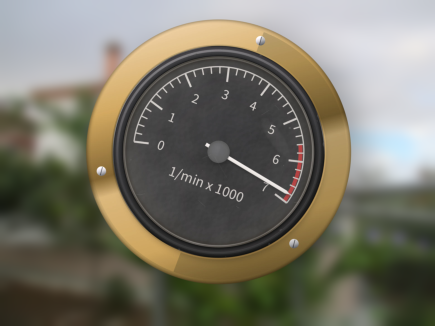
6800
